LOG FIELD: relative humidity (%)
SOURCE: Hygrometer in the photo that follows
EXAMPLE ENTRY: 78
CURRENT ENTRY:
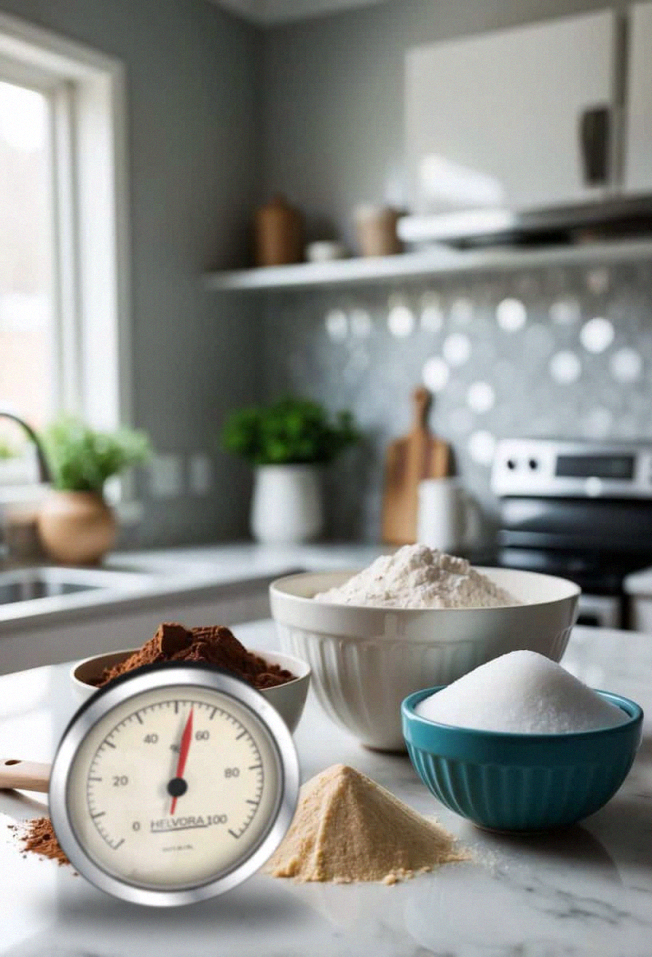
54
